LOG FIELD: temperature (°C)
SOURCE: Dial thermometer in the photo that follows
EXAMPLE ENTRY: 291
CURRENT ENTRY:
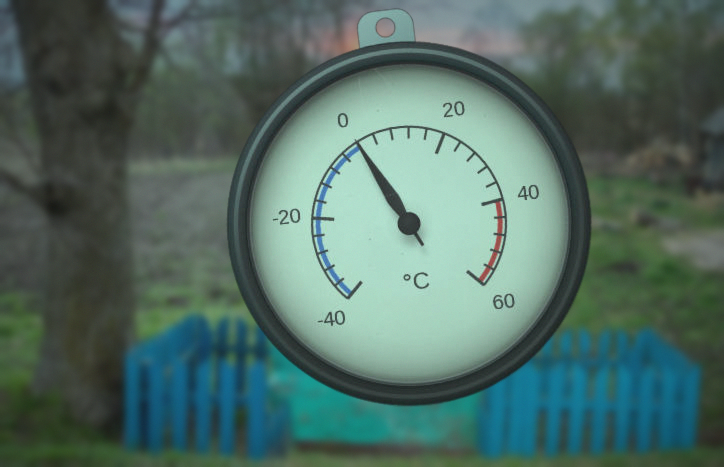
0
